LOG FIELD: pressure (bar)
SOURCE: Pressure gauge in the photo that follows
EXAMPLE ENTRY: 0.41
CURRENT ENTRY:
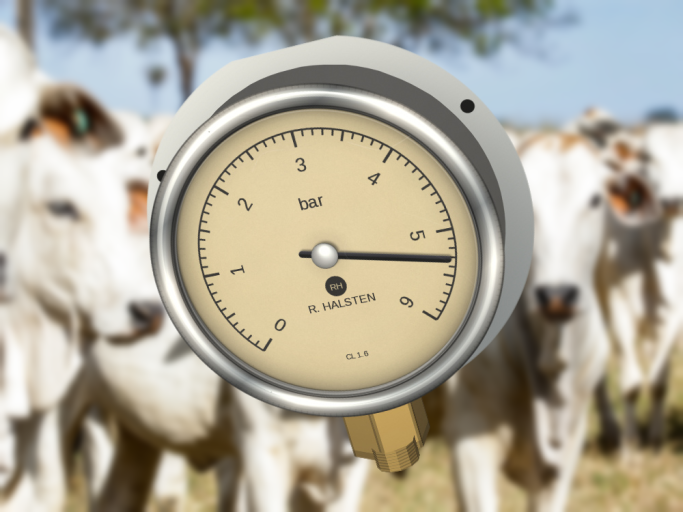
5.3
